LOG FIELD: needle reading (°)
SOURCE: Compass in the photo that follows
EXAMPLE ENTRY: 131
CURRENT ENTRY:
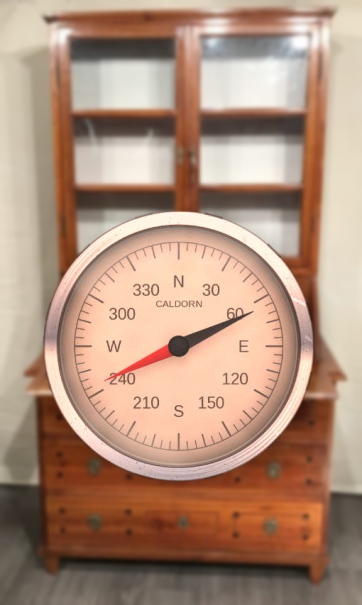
245
